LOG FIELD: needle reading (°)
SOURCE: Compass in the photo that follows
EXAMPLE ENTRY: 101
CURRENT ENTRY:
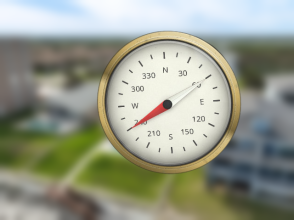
240
